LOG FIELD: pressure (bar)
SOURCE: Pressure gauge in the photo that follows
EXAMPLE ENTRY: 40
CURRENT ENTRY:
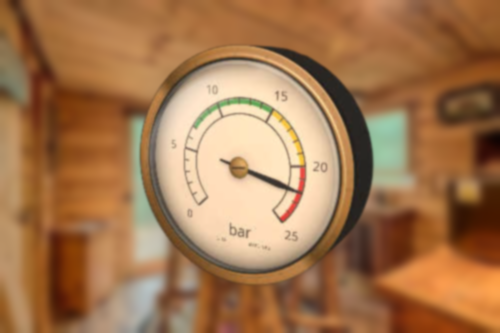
22
